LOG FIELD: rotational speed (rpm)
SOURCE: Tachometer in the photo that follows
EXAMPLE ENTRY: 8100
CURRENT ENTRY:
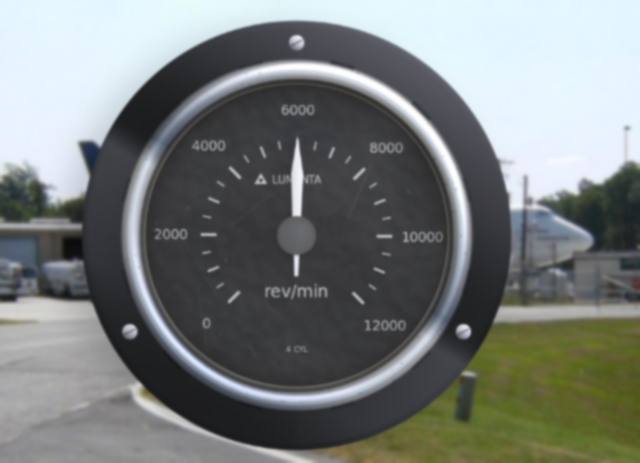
6000
